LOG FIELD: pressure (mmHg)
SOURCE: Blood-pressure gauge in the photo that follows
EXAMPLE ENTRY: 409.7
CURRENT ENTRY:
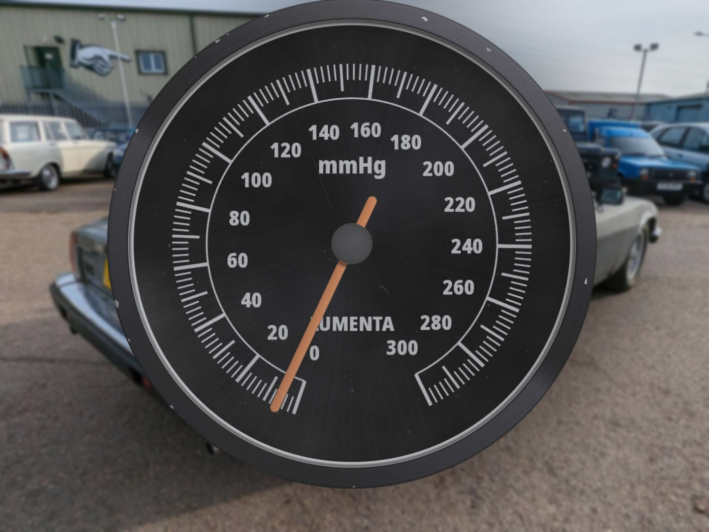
6
